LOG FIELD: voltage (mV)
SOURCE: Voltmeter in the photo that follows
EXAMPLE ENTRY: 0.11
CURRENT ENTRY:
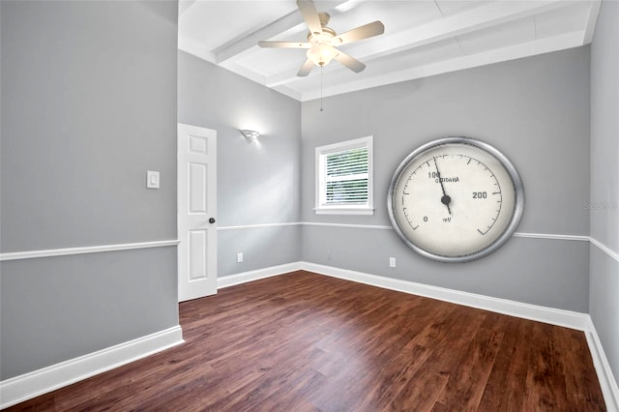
110
